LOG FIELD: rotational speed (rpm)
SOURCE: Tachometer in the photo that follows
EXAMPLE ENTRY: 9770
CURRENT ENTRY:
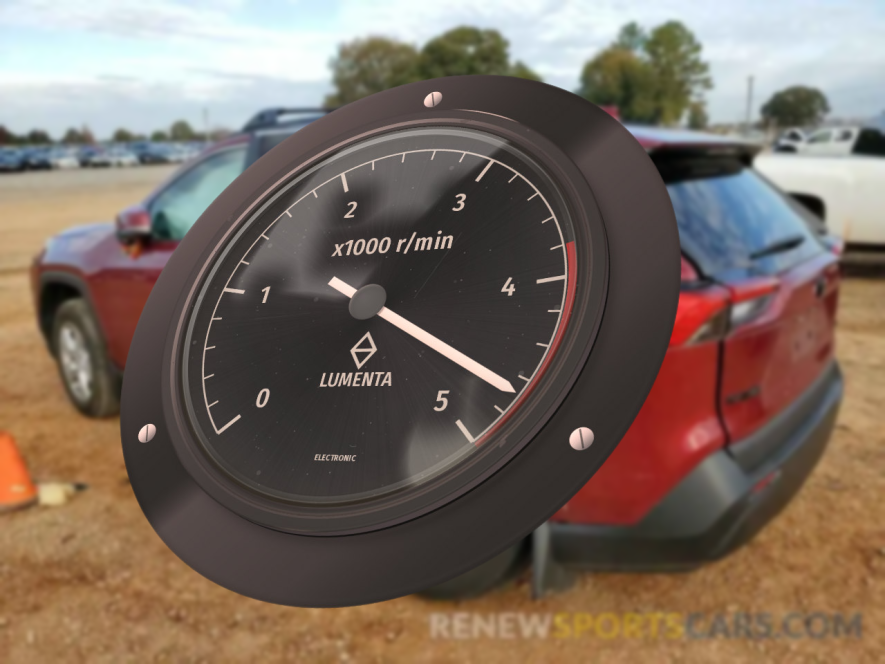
4700
